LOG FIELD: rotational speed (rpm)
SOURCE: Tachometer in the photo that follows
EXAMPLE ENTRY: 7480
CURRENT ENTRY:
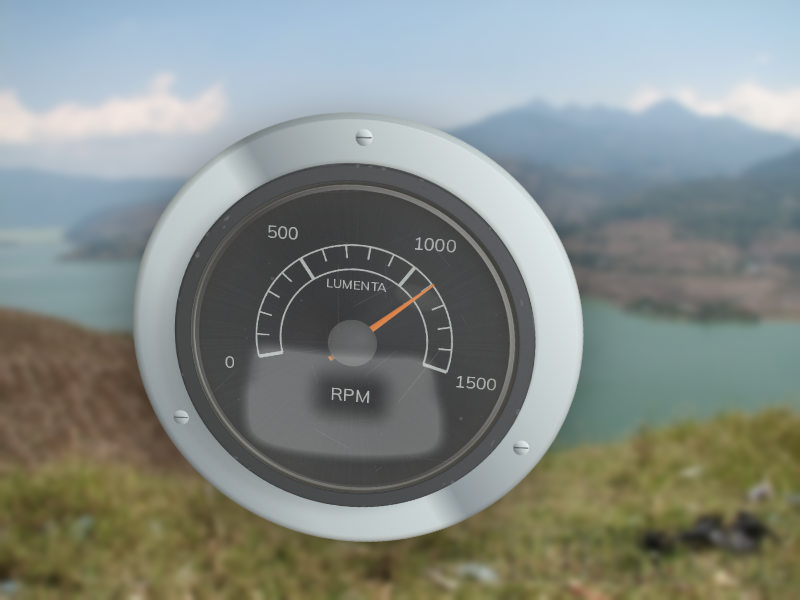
1100
